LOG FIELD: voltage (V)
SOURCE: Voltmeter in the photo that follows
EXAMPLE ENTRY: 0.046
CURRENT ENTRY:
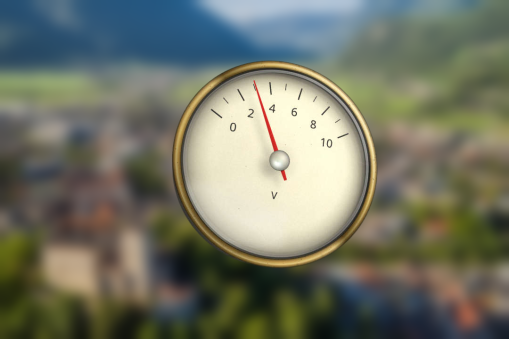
3
